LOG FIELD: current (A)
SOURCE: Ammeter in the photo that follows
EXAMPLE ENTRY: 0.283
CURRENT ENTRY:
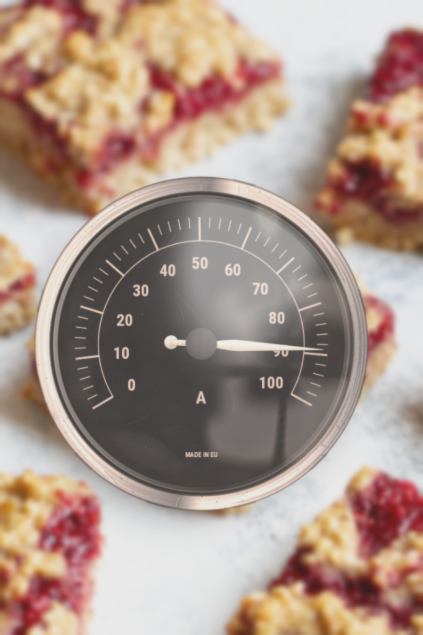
89
